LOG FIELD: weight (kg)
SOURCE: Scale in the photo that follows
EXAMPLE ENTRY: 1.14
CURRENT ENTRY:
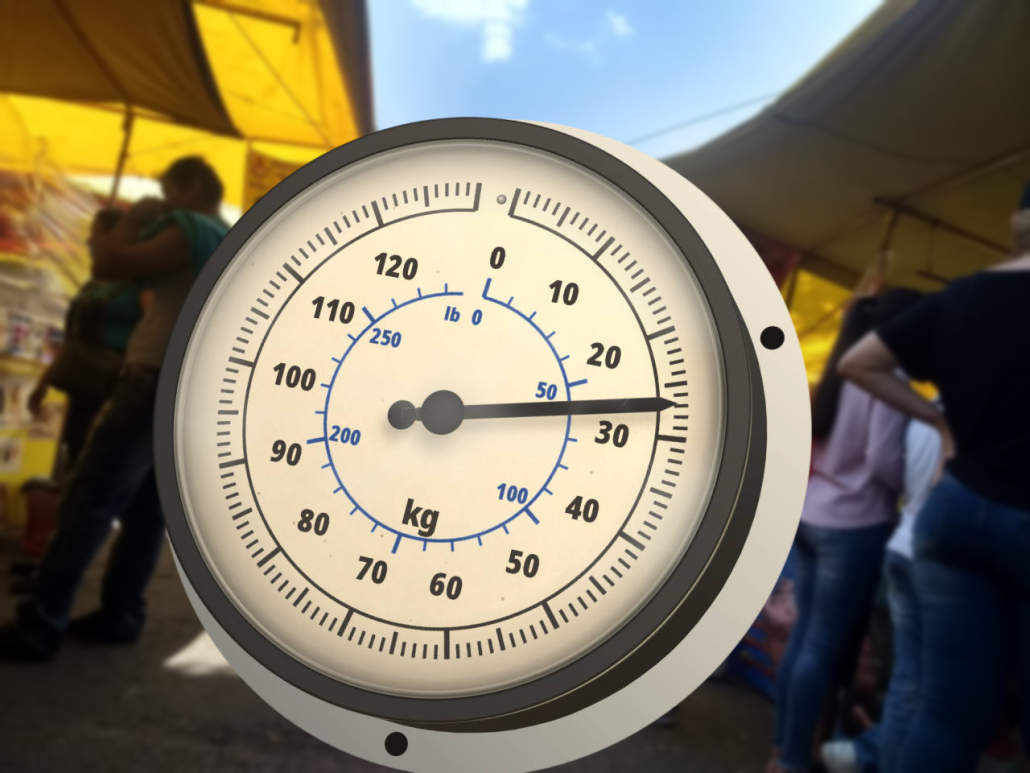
27
